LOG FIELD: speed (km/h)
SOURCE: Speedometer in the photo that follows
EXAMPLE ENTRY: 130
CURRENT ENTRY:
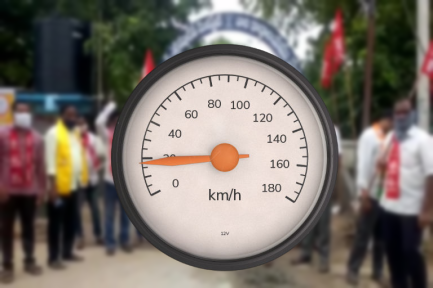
17.5
